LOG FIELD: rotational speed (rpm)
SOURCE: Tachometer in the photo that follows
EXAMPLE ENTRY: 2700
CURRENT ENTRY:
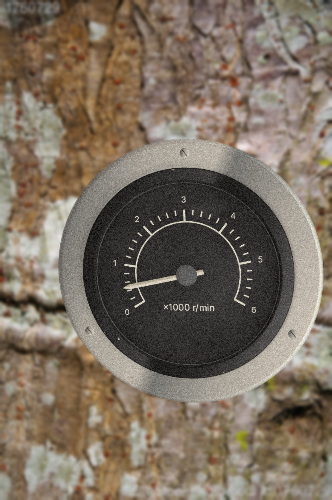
500
